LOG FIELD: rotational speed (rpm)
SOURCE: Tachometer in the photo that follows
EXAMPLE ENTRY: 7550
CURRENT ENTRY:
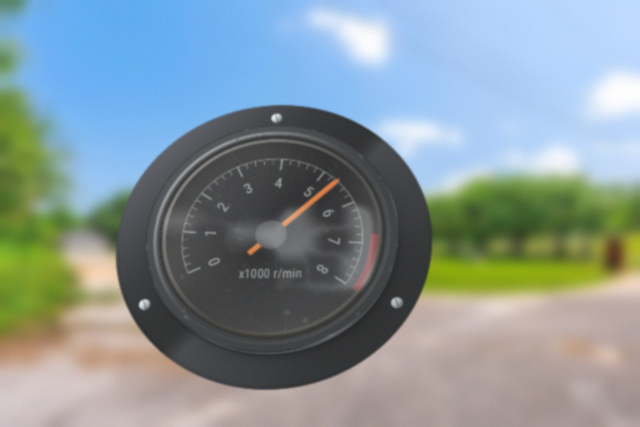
5400
